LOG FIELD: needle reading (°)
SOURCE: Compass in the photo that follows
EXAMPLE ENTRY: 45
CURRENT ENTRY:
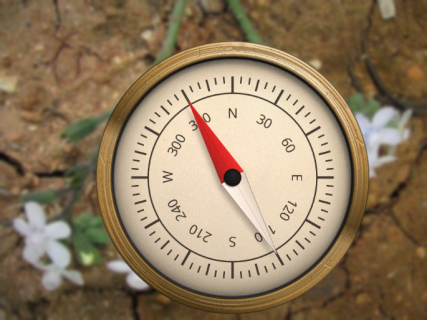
330
